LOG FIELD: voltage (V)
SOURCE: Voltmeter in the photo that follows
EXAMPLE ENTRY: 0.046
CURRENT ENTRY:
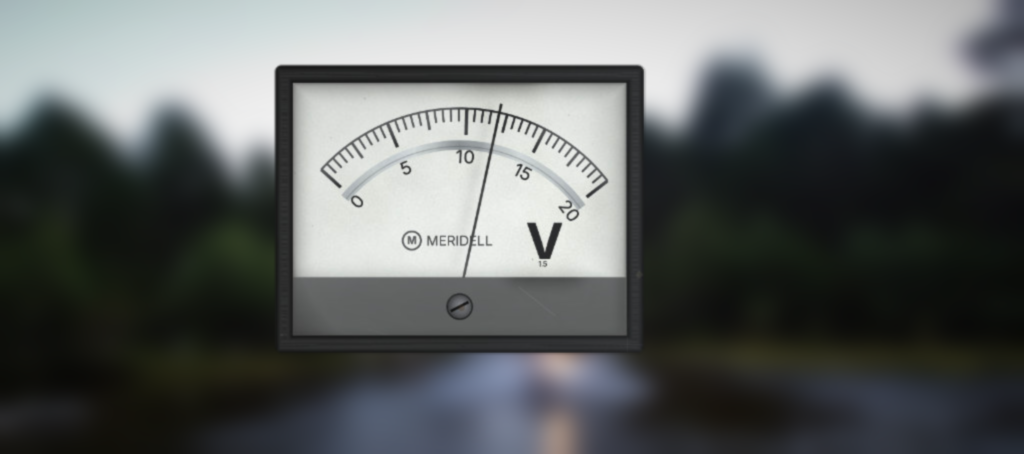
12
